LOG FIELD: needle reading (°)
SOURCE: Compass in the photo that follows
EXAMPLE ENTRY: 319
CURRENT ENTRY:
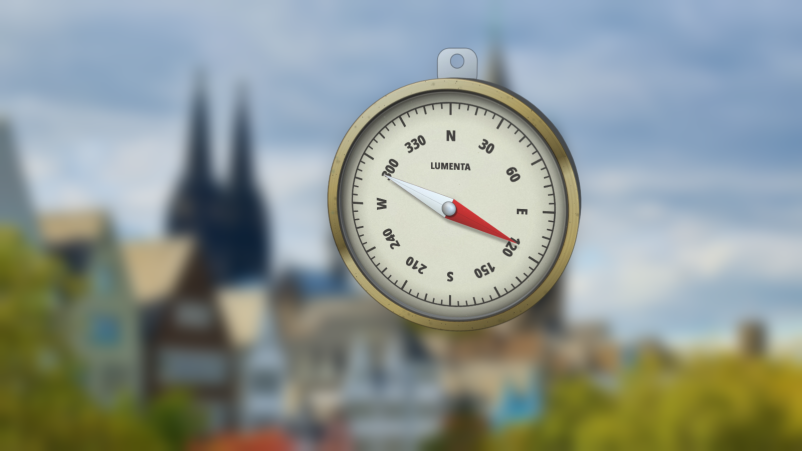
115
